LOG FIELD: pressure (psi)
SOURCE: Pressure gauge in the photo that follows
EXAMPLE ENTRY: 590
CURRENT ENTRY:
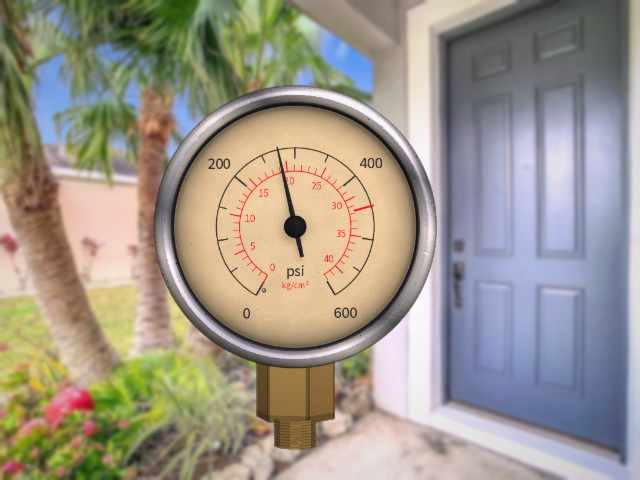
275
